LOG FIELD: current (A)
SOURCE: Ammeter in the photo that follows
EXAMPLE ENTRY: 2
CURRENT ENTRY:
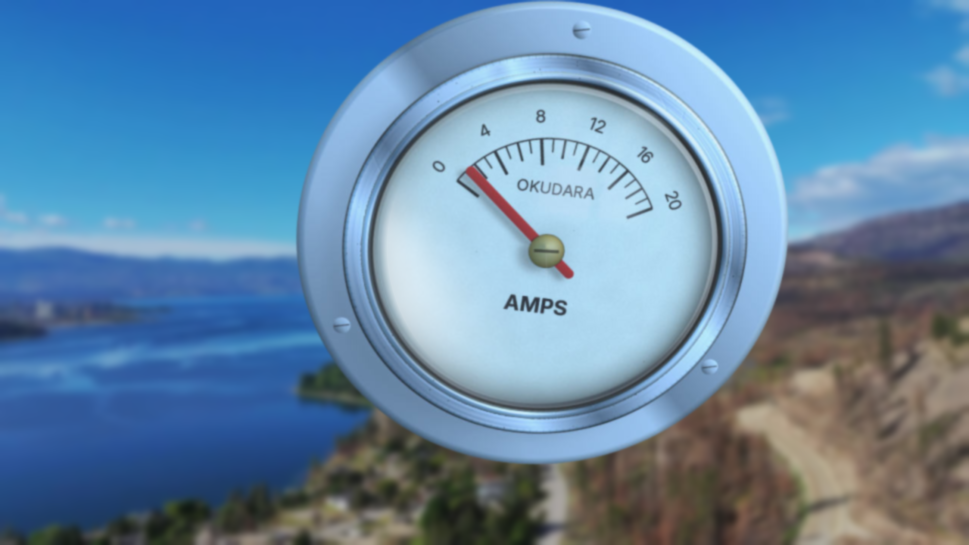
1.5
